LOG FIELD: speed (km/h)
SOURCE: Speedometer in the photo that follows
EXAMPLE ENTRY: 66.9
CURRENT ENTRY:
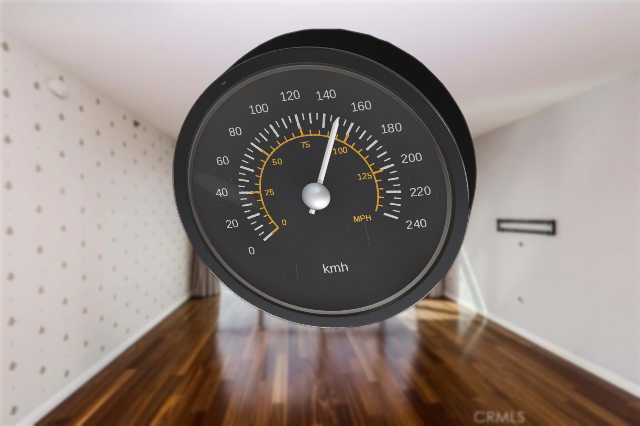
150
